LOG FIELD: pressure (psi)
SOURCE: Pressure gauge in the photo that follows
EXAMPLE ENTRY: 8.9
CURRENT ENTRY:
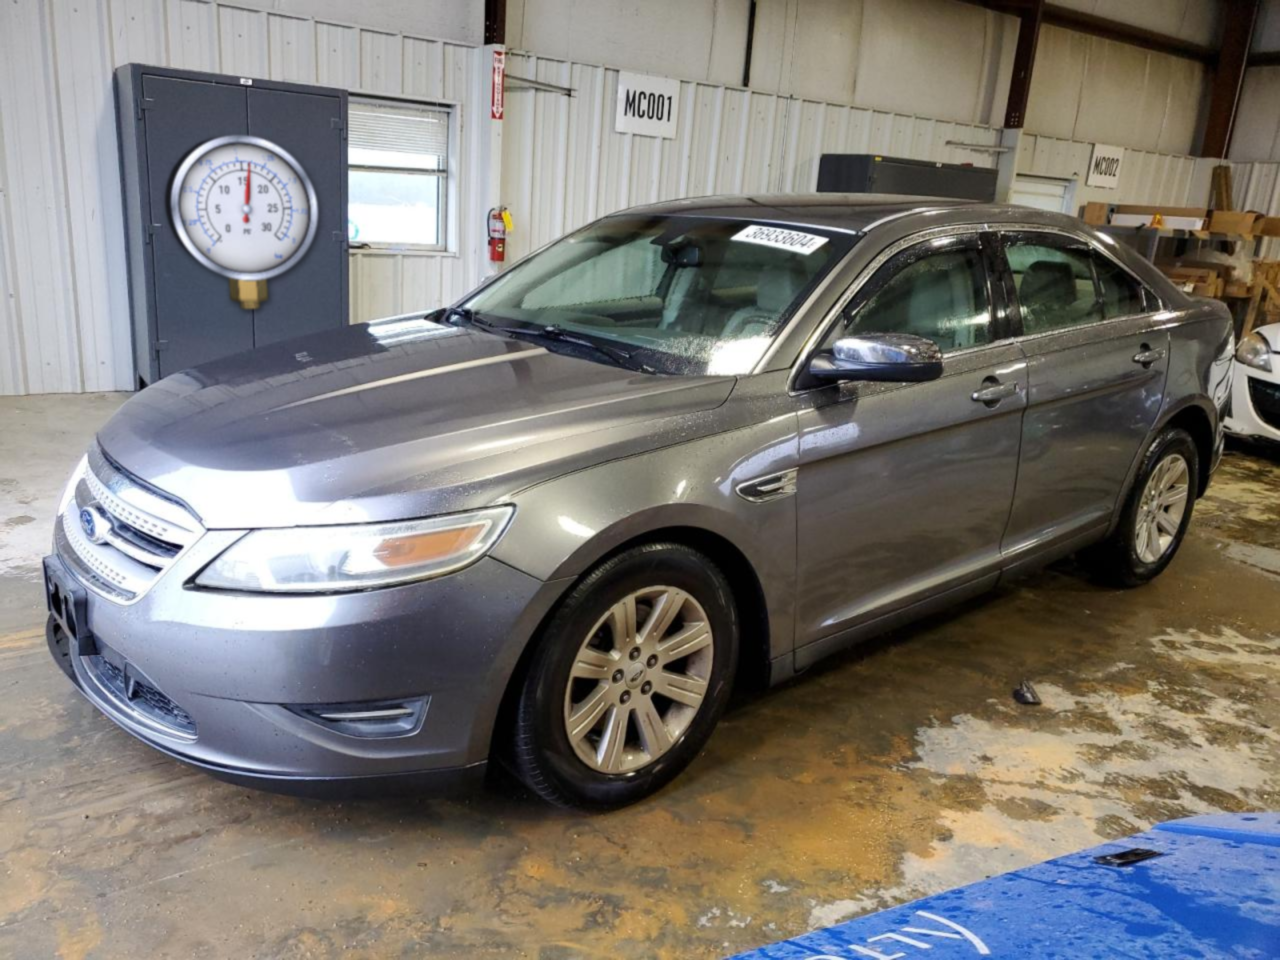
16
